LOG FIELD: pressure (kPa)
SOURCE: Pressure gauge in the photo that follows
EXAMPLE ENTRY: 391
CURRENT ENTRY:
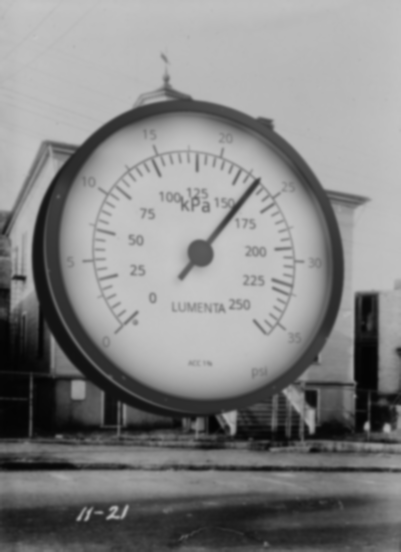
160
